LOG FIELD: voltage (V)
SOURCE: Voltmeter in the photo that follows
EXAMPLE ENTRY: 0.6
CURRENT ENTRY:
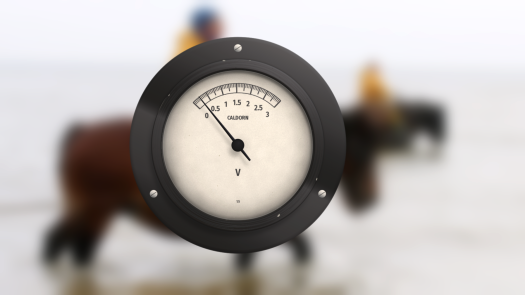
0.25
